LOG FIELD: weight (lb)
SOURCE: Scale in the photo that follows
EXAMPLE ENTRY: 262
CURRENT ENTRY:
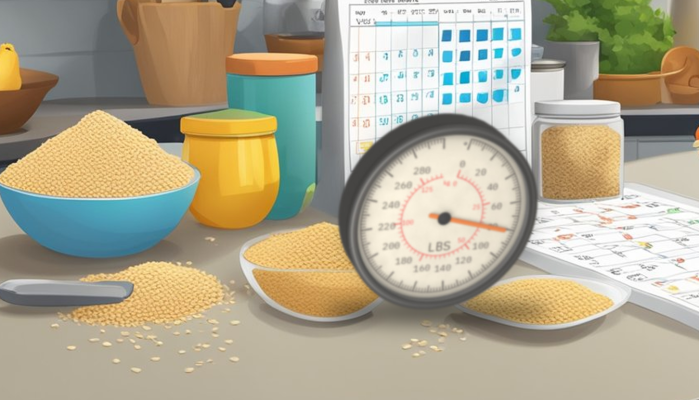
80
